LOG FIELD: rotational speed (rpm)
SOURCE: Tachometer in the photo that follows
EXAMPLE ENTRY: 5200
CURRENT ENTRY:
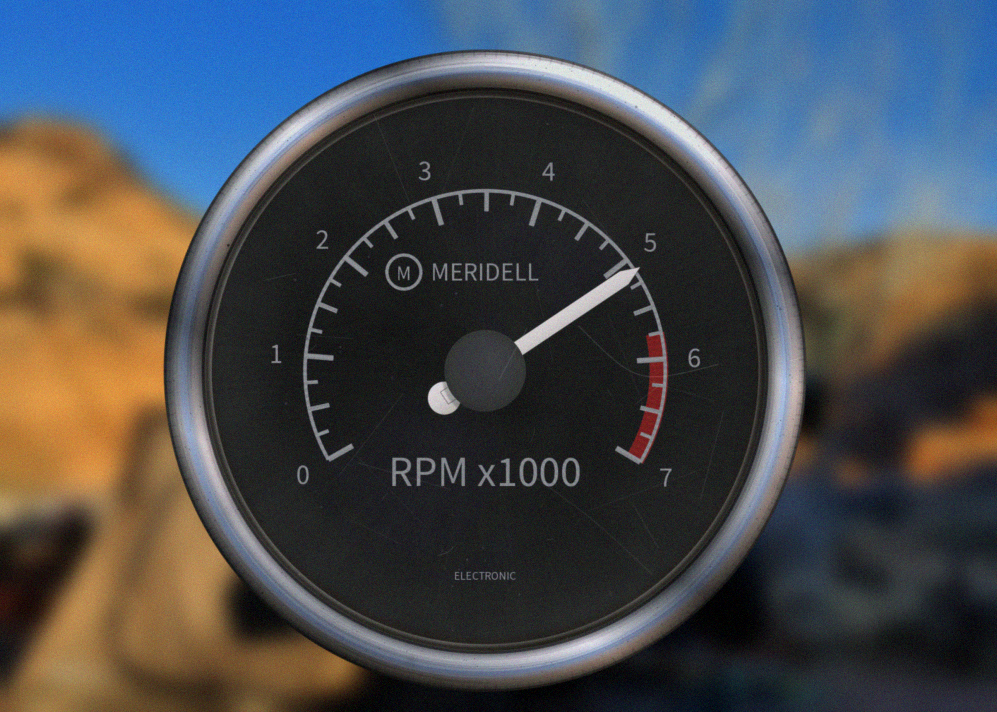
5125
